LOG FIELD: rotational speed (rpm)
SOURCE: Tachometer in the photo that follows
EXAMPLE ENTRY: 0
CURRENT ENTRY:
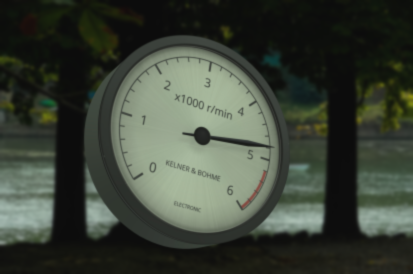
4800
